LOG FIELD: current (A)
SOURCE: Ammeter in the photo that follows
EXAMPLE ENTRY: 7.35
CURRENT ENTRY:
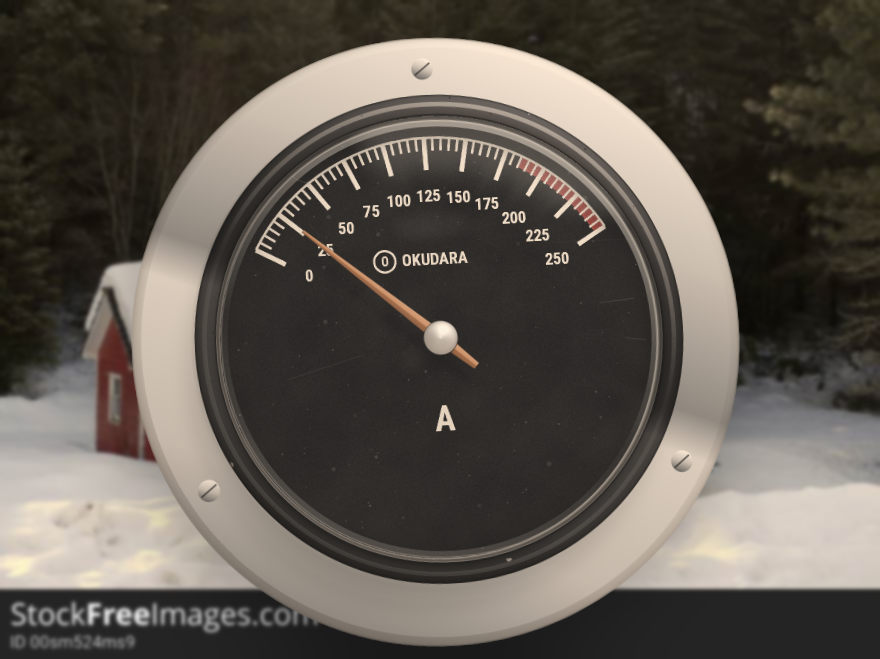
25
